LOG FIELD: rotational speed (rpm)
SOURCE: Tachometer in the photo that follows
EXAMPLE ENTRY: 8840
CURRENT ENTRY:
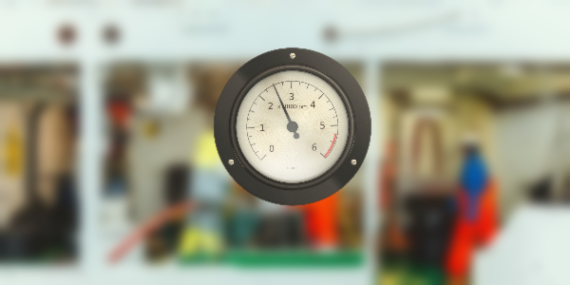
2500
